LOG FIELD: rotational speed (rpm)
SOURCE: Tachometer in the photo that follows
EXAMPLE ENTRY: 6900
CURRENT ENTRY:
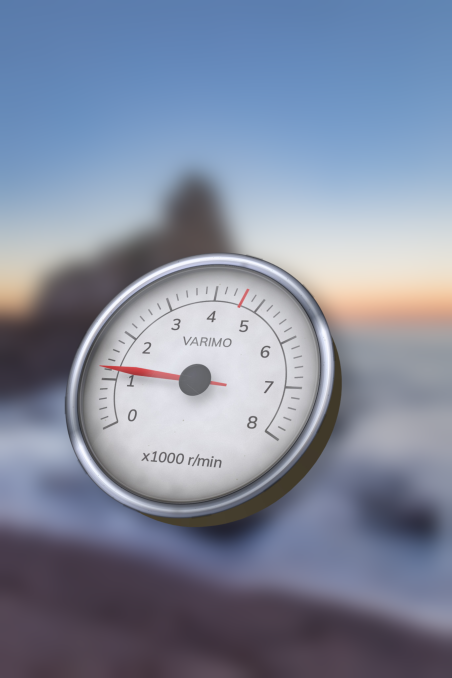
1200
